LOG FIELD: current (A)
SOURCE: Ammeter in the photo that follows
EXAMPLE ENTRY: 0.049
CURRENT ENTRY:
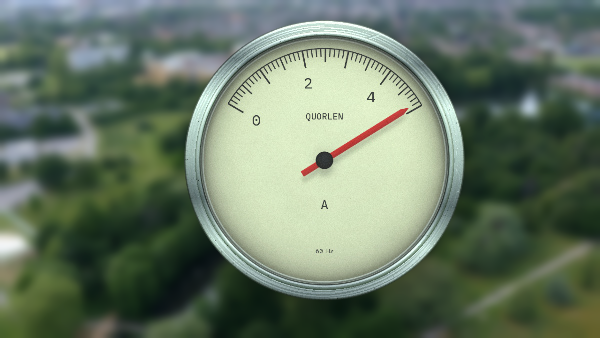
4.9
